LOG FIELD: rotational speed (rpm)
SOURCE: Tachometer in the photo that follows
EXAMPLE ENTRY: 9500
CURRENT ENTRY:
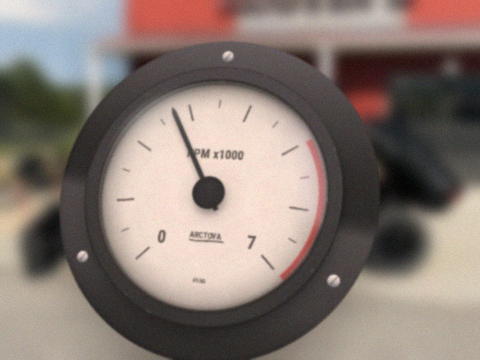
2750
